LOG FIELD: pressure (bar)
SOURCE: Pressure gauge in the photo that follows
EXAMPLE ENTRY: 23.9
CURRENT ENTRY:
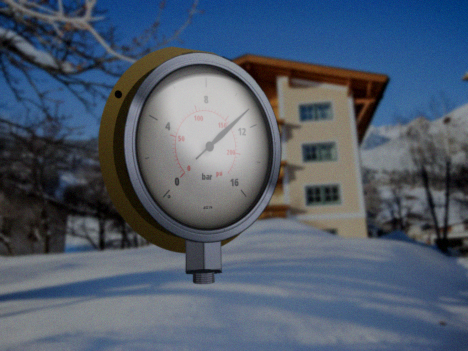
11
